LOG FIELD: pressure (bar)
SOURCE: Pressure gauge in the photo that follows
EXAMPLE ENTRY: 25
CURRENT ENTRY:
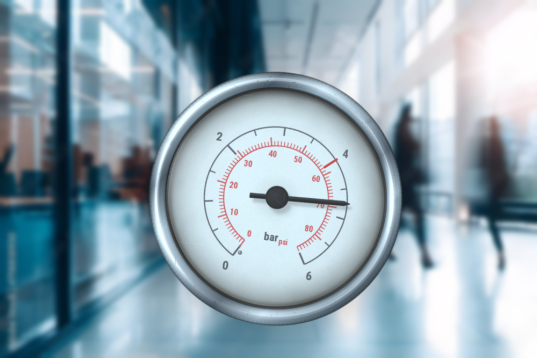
4.75
